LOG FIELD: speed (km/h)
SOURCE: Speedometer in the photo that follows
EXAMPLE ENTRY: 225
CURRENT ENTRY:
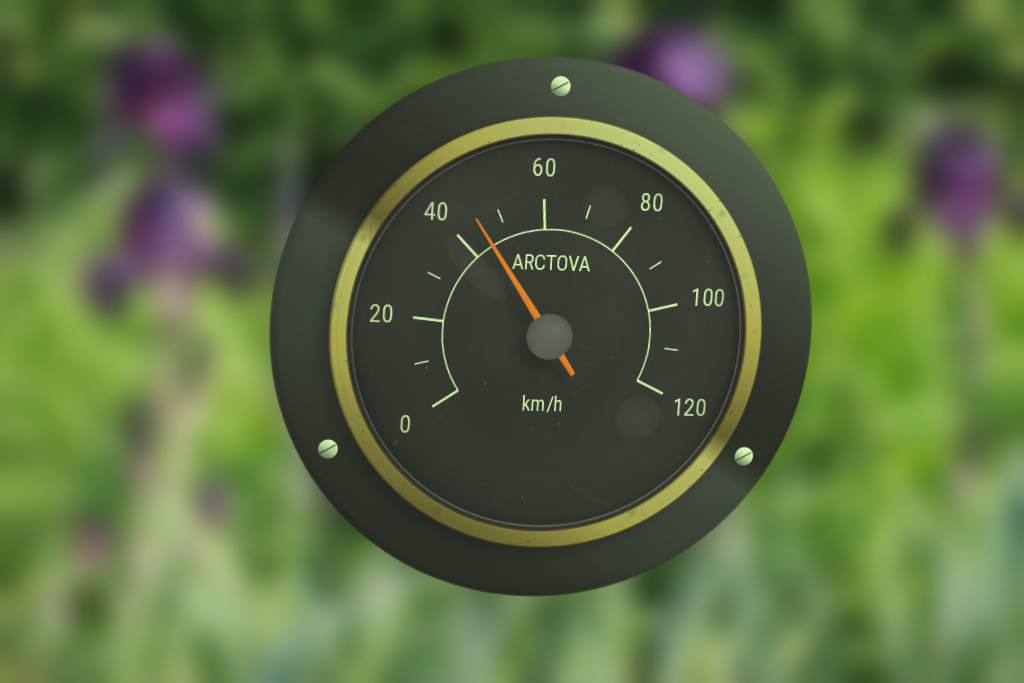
45
